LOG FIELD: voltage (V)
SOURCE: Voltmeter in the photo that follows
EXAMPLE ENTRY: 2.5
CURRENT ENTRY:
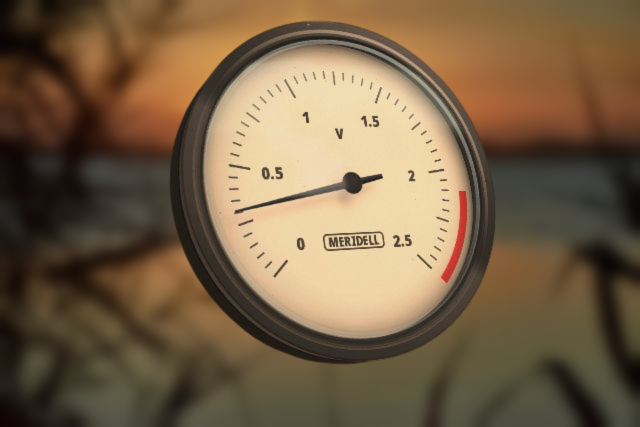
0.3
